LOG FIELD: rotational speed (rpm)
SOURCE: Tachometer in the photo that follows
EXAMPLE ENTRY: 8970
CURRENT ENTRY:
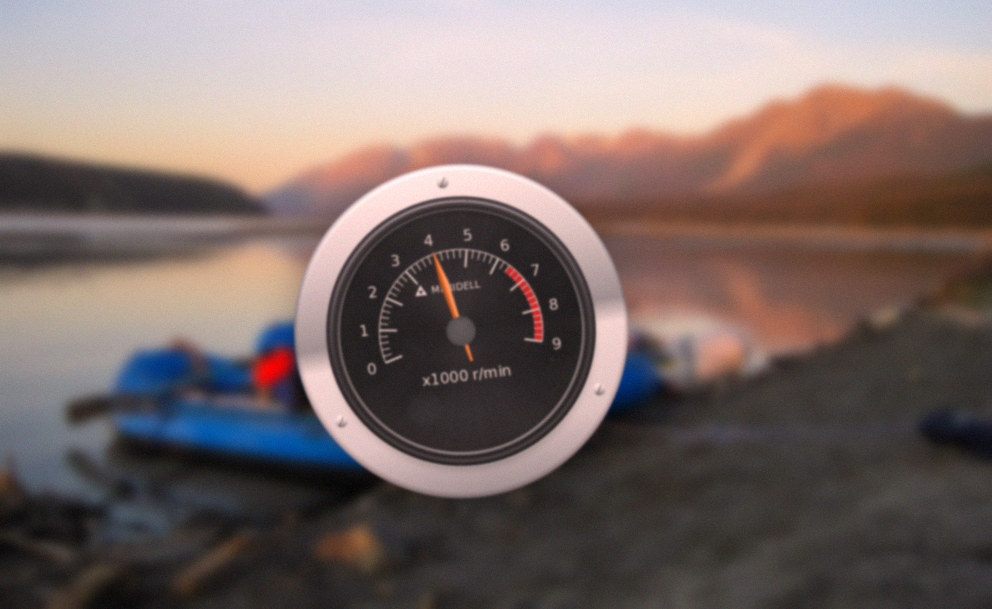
4000
